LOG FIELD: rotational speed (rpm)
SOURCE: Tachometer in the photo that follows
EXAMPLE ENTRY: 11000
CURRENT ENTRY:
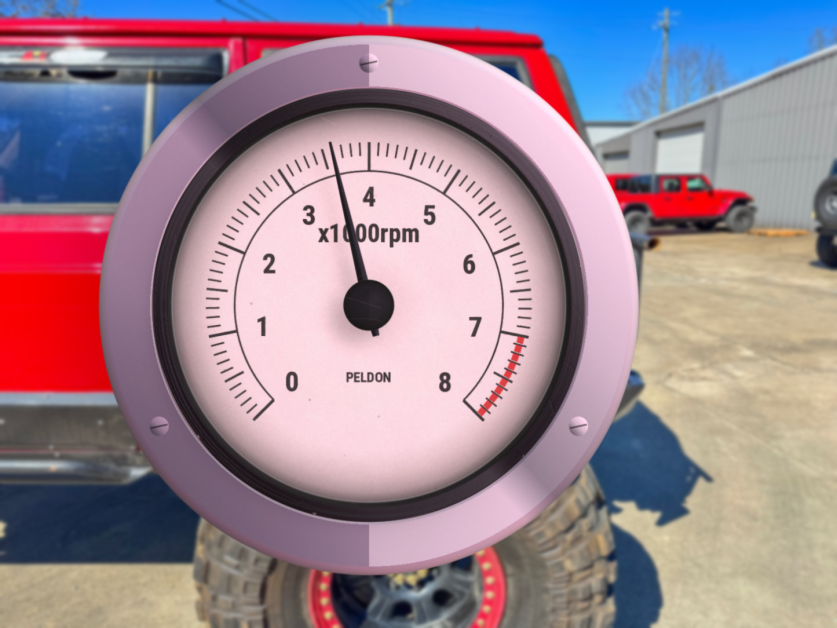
3600
